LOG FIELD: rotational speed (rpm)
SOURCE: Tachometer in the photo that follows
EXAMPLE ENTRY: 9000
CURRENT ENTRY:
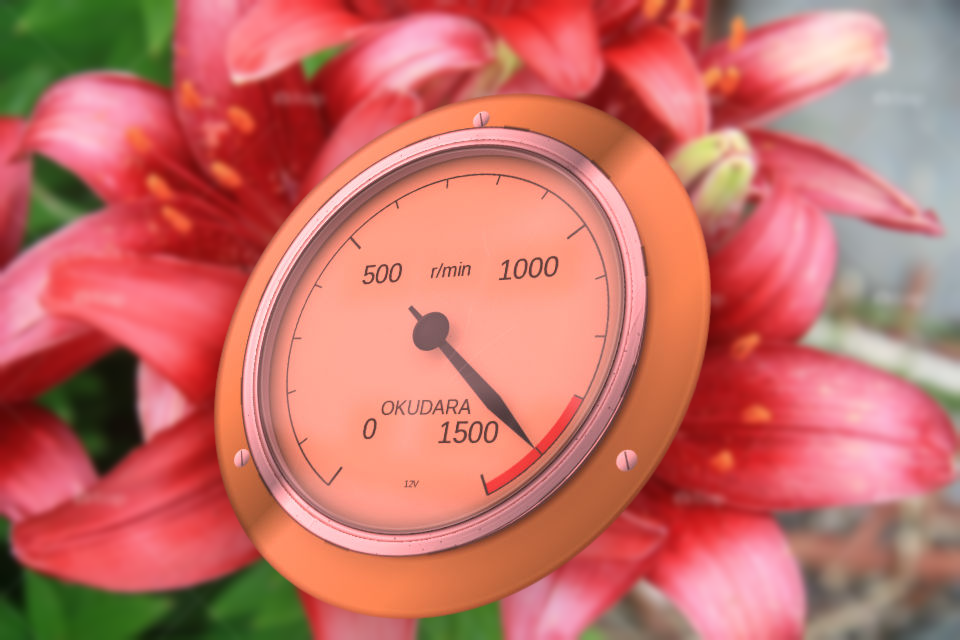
1400
